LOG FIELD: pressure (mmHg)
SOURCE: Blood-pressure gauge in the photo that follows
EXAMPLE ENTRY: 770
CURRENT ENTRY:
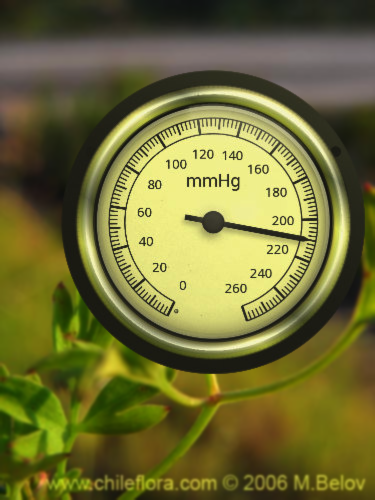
210
